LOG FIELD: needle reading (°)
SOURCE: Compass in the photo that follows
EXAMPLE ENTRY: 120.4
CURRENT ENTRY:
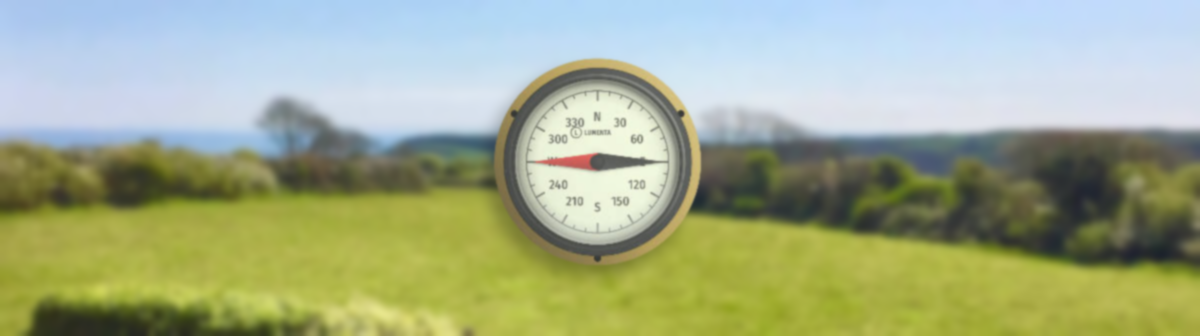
270
